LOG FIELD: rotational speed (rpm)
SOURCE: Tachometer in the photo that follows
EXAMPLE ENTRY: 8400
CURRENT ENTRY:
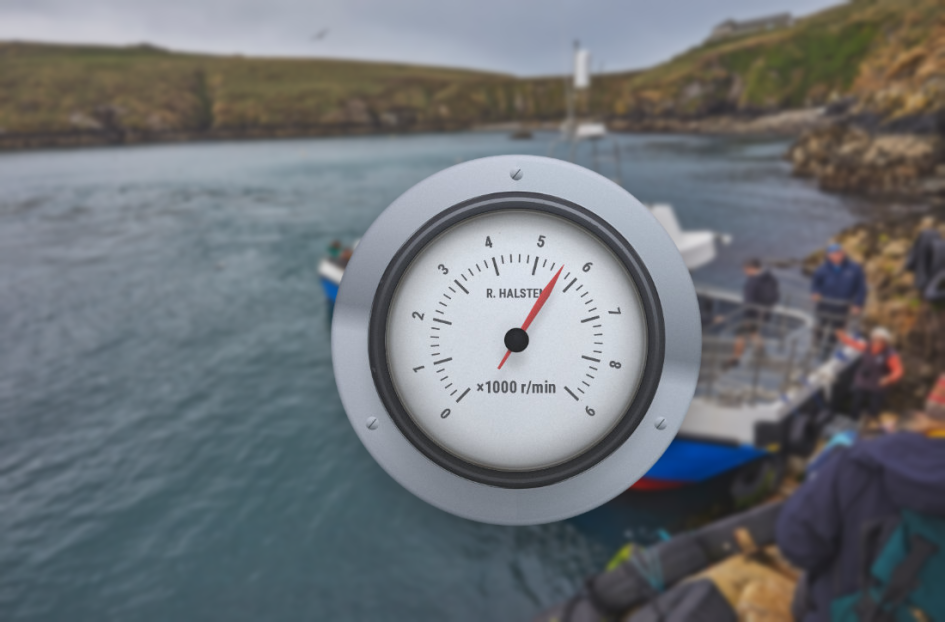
5600
